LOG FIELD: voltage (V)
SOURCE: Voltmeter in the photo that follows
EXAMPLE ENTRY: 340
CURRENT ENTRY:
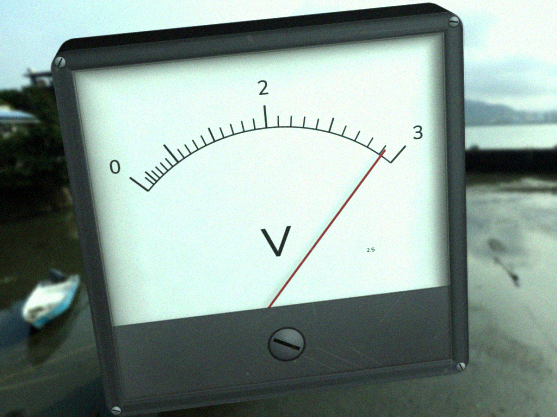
2.9
